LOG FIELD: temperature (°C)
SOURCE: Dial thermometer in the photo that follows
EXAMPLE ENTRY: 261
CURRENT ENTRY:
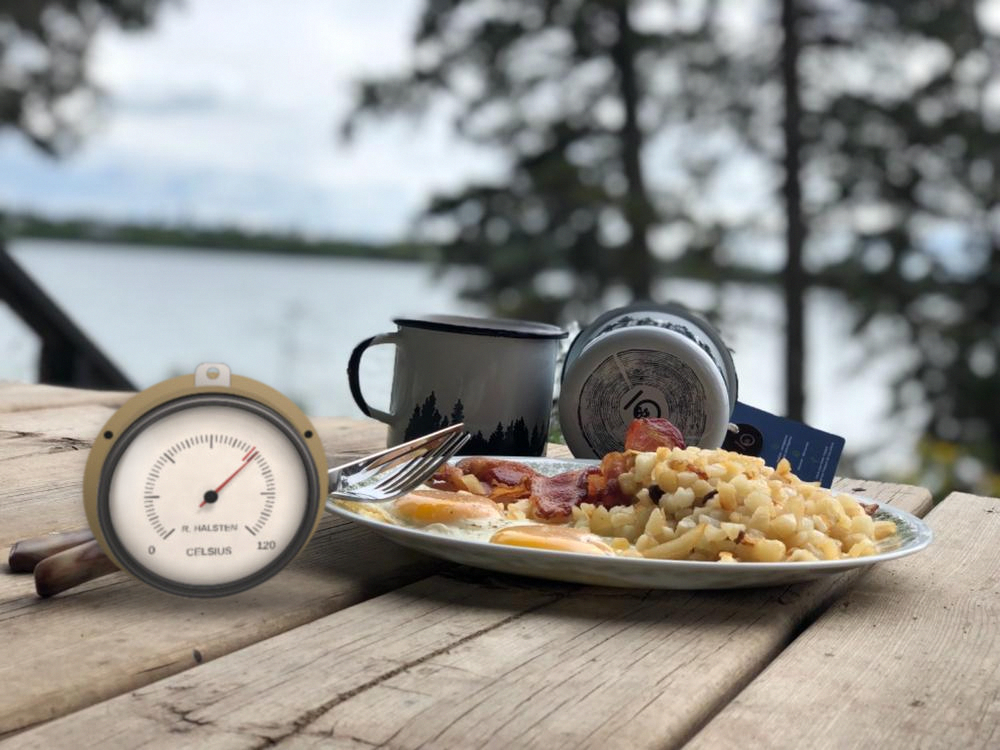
80
